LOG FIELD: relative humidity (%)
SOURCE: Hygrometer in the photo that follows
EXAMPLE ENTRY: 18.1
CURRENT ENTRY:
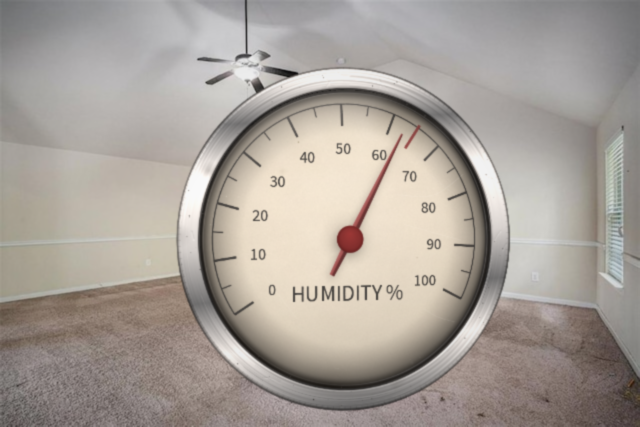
62.5
